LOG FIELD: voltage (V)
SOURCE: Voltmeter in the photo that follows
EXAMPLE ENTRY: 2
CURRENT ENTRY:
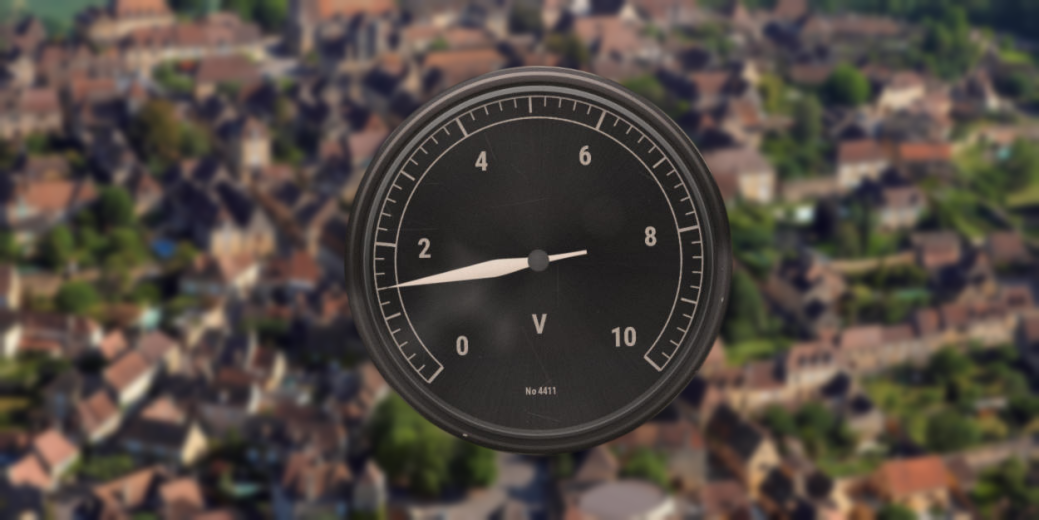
1.4
